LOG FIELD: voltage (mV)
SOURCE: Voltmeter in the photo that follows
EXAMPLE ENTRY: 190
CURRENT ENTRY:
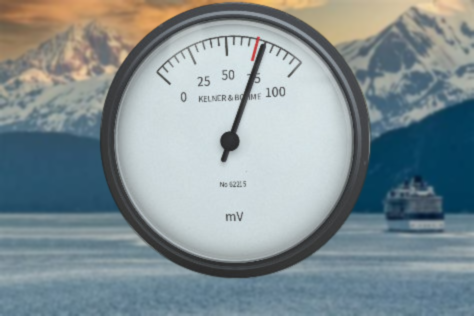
75
